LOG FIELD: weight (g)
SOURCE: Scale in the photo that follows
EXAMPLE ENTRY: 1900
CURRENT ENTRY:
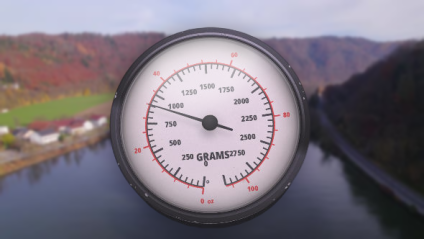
900
